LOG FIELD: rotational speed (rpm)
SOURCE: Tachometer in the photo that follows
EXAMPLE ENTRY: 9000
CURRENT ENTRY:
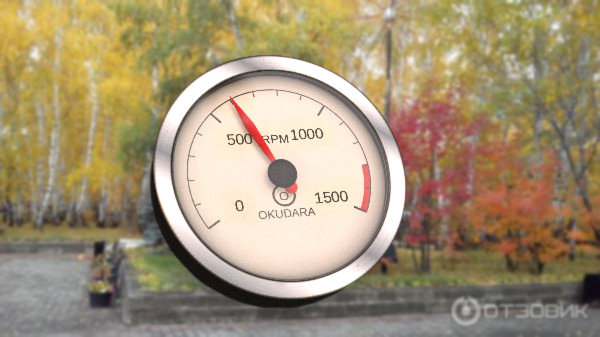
600
